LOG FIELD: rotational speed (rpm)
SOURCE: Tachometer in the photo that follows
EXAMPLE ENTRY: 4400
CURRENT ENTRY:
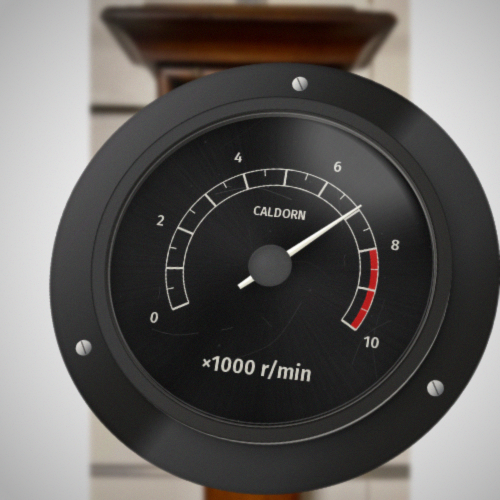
7000
